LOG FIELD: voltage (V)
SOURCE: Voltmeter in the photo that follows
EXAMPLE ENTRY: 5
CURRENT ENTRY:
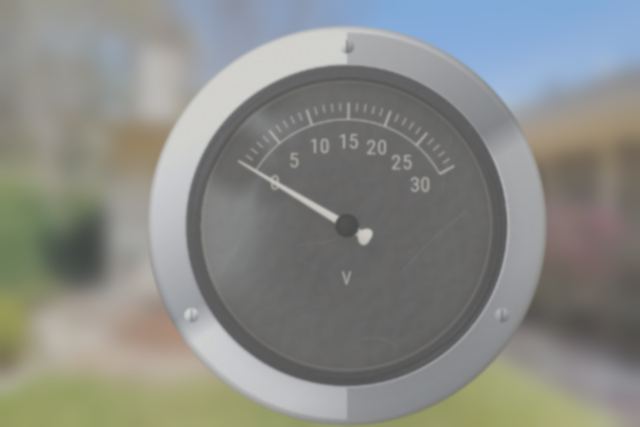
0
